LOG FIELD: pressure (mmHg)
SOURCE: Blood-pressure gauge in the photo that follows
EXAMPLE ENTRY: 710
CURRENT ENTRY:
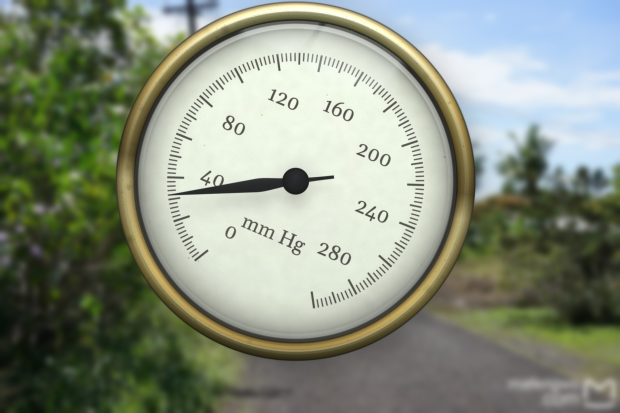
32
